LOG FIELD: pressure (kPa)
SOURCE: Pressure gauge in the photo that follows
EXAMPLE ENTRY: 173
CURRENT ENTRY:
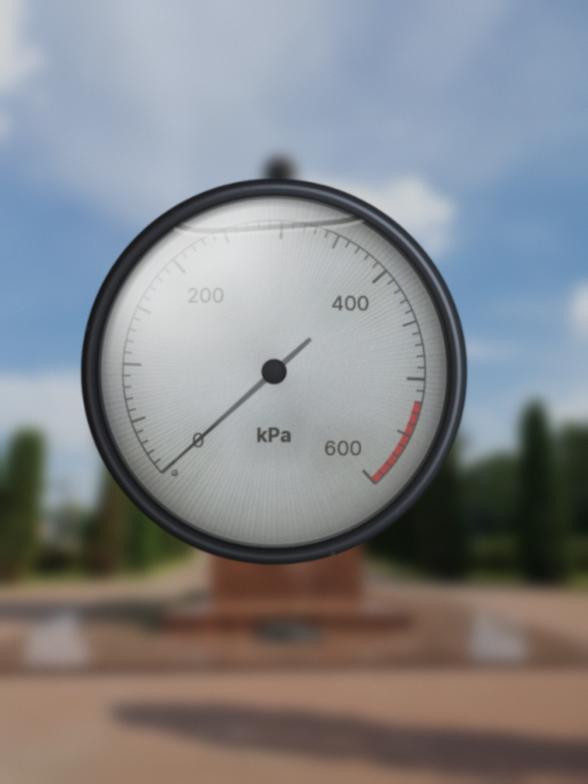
0
